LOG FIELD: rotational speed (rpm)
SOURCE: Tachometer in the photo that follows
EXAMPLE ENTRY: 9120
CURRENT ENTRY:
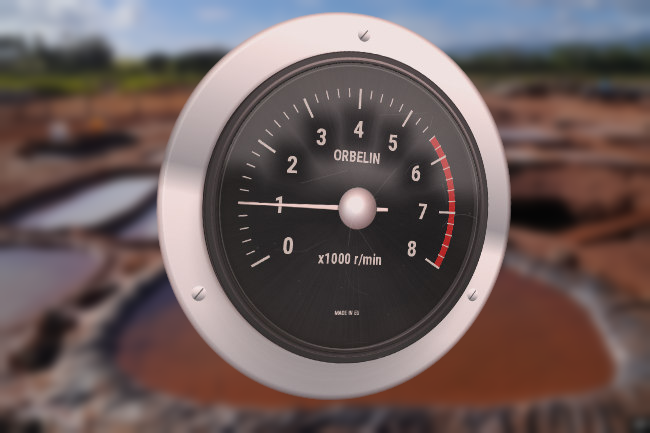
1000
